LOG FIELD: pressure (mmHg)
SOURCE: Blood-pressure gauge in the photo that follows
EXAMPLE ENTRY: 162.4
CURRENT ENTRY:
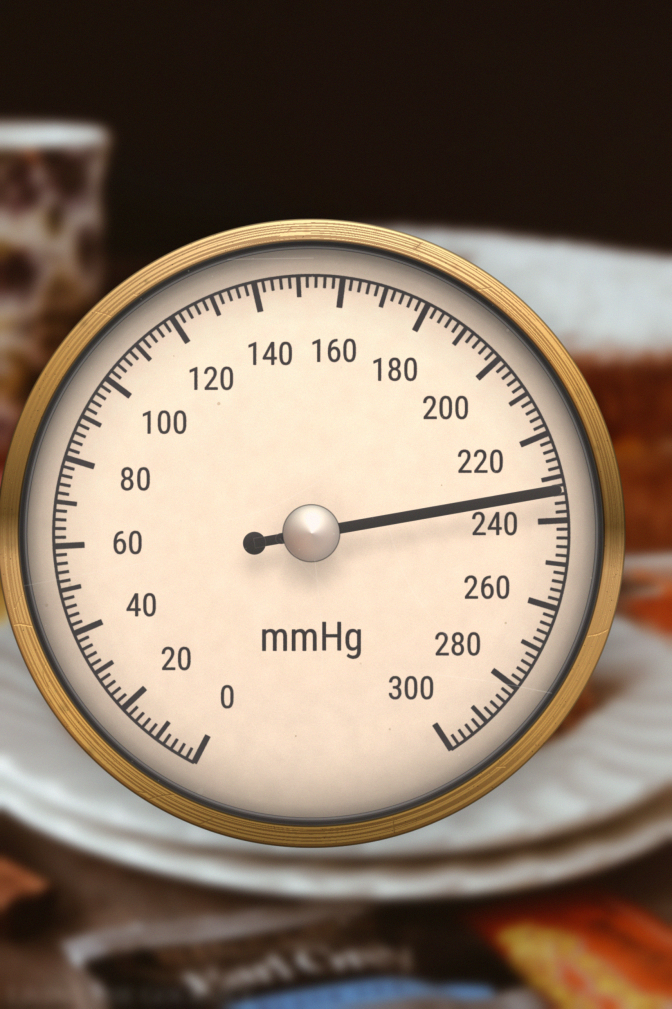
233
